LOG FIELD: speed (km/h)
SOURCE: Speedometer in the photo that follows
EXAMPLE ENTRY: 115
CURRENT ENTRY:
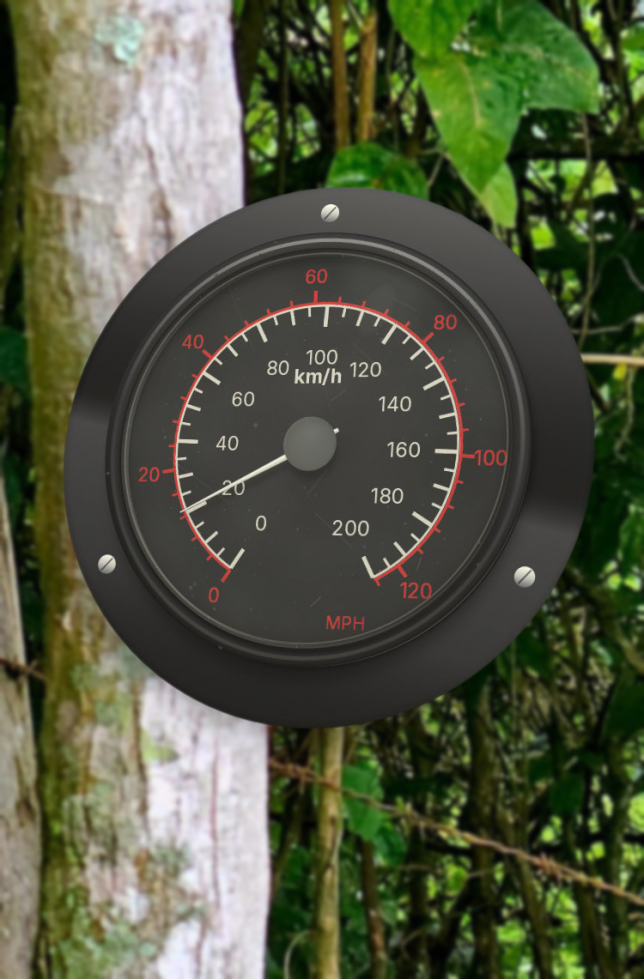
20
